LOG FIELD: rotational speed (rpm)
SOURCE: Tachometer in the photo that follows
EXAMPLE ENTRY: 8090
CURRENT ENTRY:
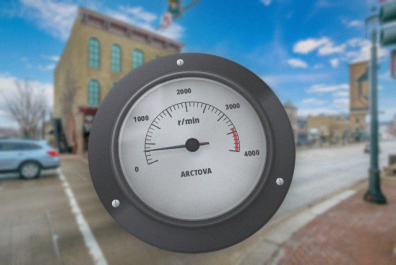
300
